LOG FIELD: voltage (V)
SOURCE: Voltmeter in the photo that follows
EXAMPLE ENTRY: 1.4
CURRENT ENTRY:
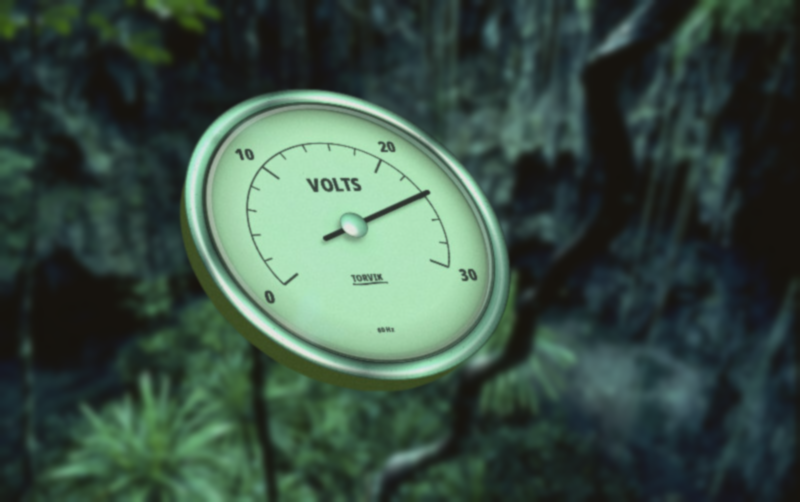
24
